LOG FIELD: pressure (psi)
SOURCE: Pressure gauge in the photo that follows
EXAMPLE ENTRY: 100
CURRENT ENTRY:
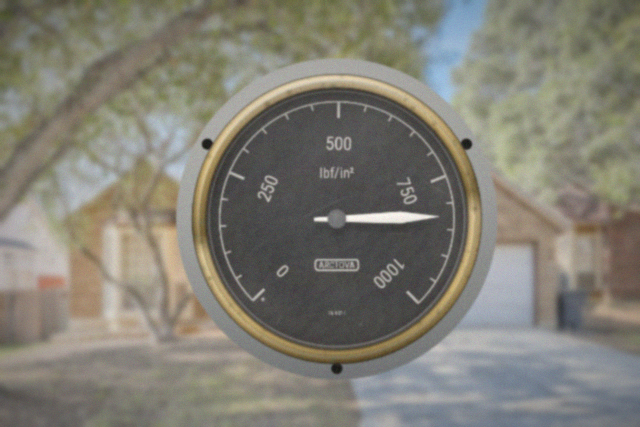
825
